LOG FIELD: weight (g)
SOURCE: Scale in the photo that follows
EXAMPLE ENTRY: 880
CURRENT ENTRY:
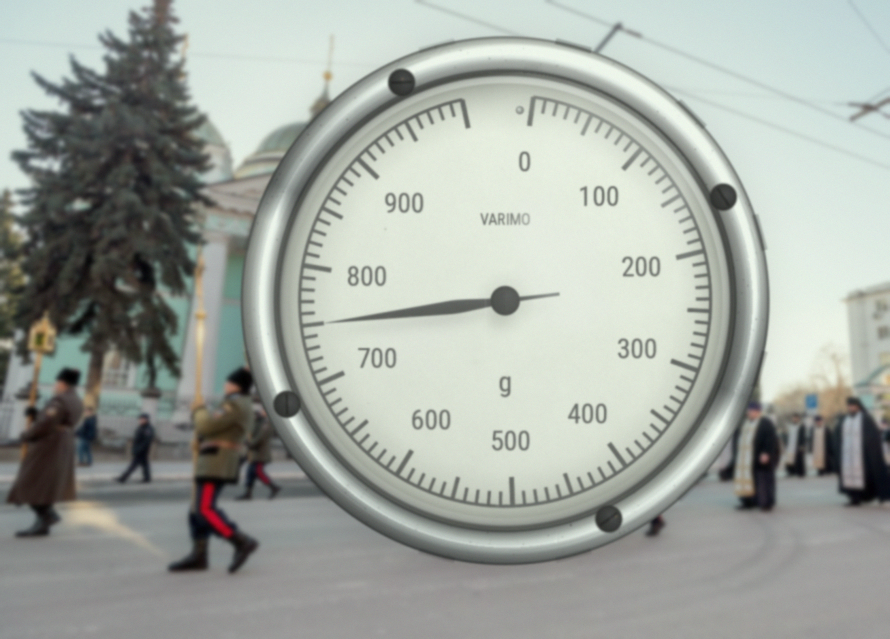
750
